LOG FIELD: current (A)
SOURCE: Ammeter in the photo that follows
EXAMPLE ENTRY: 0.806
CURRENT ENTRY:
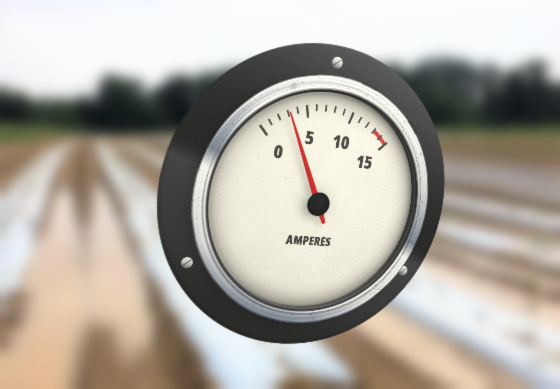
3
